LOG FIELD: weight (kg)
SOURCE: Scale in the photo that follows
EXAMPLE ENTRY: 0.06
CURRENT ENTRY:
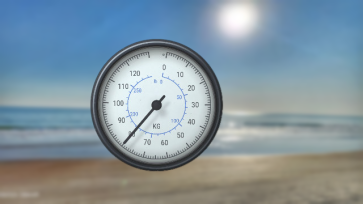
80
